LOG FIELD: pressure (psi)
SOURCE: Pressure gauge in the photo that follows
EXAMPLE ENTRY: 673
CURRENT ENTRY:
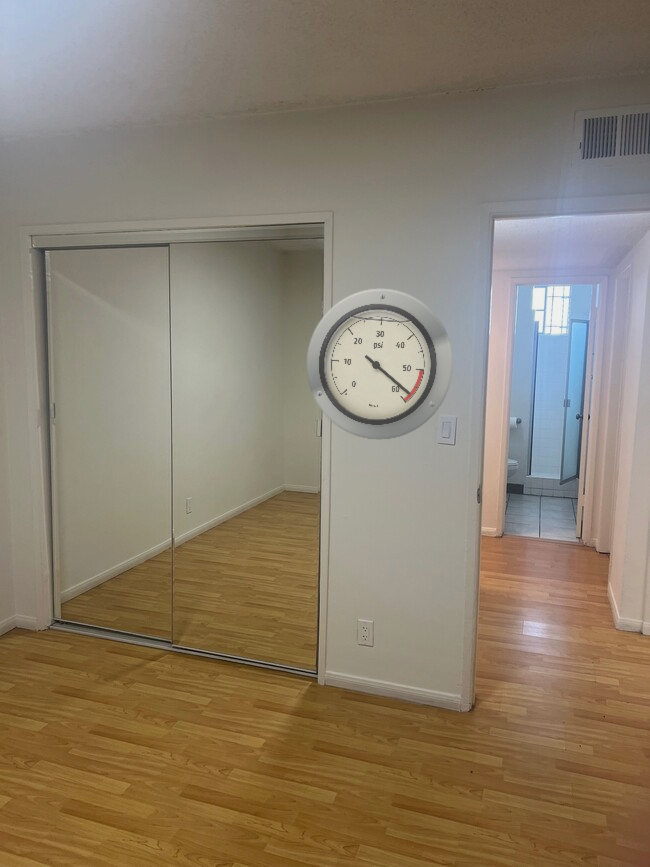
57.5
